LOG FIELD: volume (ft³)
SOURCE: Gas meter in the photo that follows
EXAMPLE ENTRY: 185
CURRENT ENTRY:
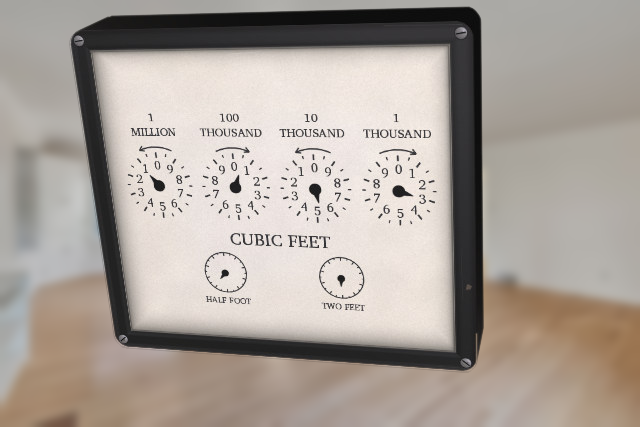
105300
